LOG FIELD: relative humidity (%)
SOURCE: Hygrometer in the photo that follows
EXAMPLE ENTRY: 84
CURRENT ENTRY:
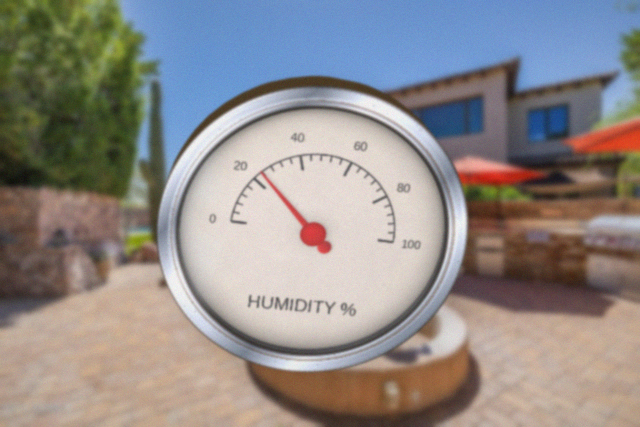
24
